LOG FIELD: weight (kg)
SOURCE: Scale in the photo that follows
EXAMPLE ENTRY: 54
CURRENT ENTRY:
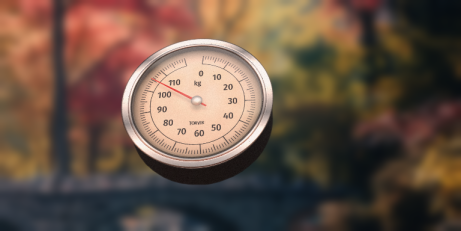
105
